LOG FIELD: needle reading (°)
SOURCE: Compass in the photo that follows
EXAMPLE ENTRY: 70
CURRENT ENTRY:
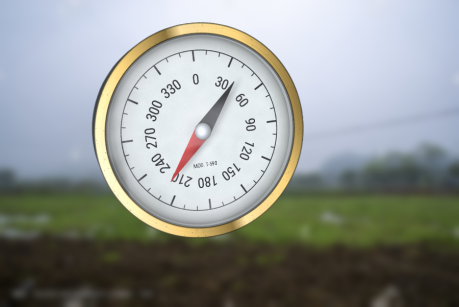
220
